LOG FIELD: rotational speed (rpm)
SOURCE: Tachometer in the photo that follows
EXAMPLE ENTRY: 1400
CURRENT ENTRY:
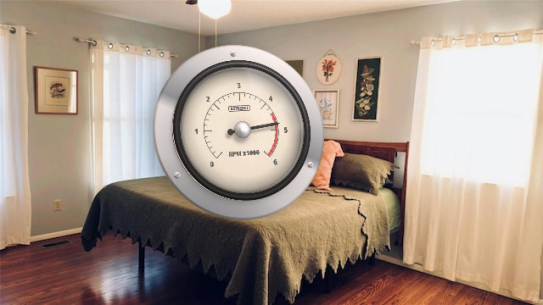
4800
